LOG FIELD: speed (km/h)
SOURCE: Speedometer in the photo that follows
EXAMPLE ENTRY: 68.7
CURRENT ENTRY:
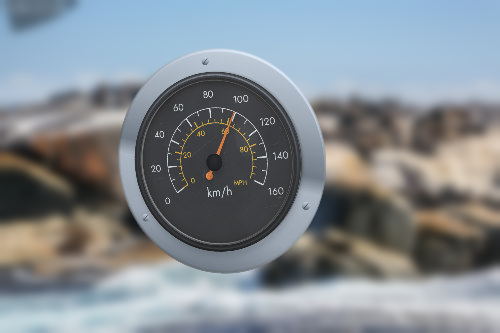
100
